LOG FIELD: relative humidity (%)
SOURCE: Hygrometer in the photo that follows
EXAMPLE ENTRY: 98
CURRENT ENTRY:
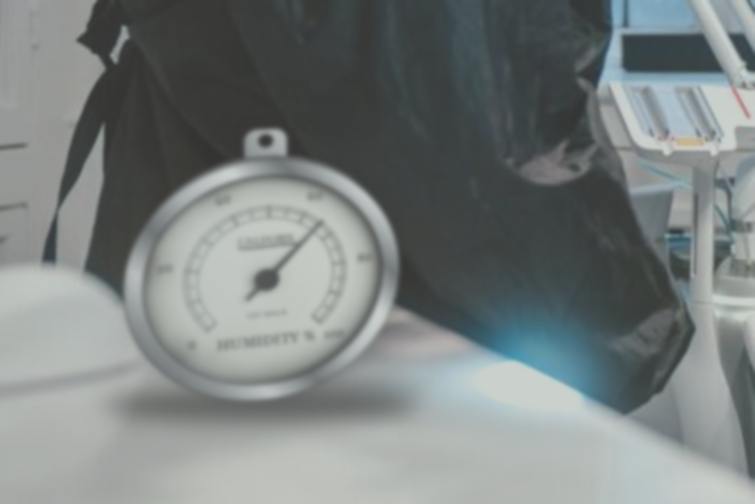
65
